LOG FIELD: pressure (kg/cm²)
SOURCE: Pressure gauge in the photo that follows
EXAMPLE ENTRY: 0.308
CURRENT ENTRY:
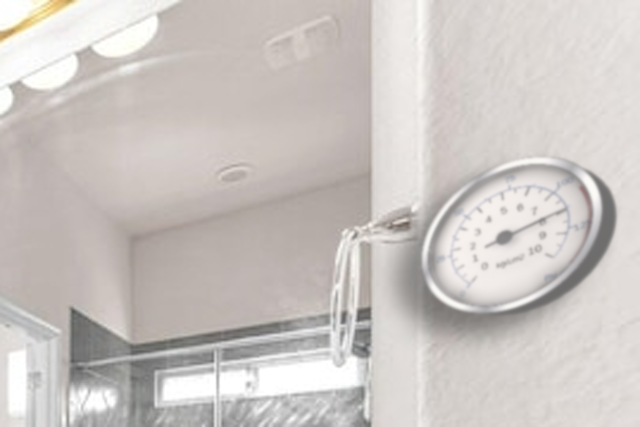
8
